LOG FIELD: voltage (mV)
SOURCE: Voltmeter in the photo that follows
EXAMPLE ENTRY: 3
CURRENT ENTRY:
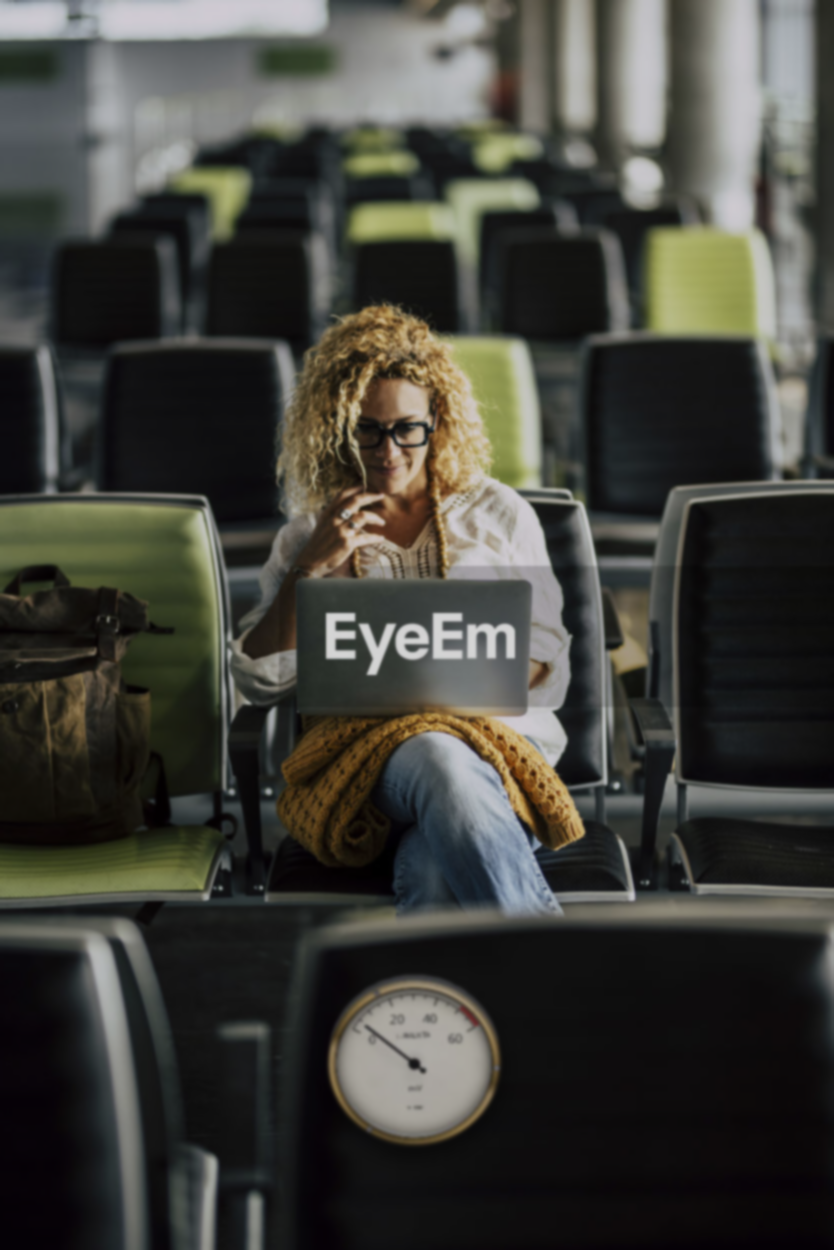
5
